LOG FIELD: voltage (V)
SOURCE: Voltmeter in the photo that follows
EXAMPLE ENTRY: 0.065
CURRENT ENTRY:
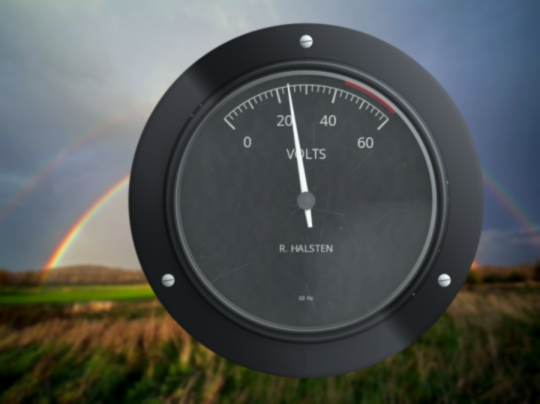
24
